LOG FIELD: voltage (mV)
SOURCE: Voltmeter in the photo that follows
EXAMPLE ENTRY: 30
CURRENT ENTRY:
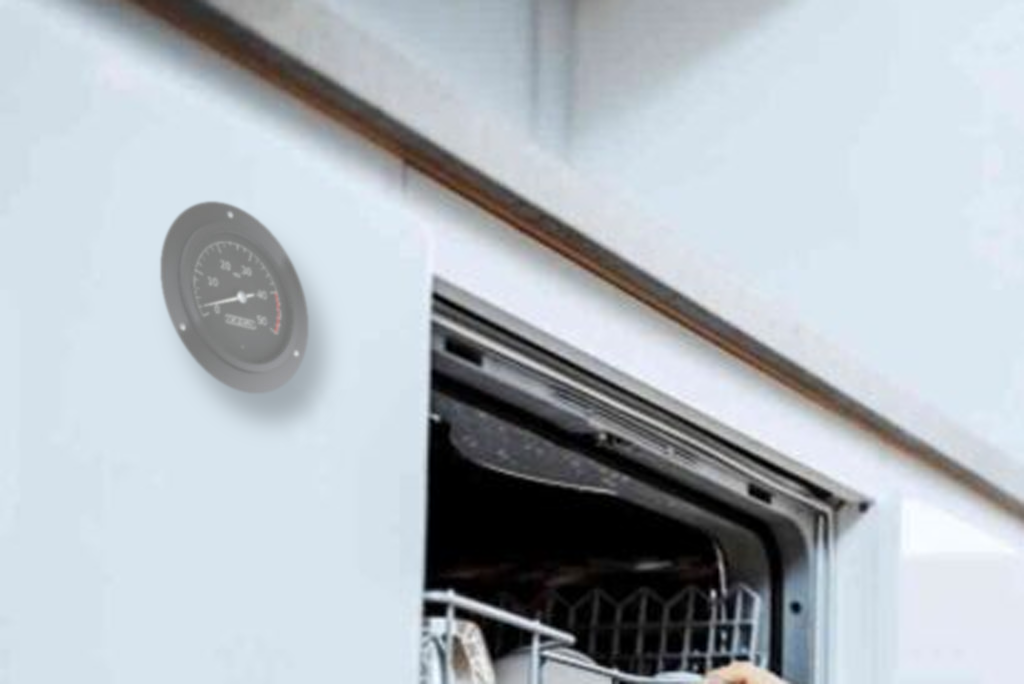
2
